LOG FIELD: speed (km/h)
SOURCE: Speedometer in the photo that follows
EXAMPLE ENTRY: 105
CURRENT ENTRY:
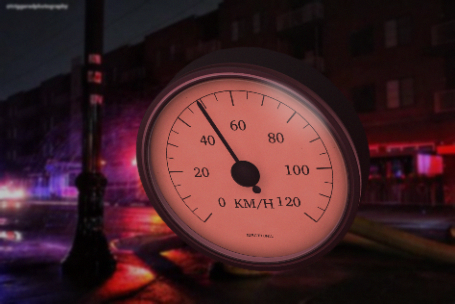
50
